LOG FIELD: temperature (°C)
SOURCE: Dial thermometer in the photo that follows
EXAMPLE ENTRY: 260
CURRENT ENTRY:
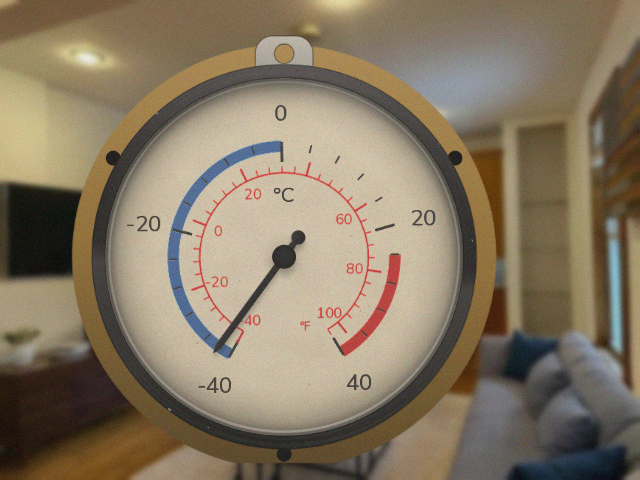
-38
